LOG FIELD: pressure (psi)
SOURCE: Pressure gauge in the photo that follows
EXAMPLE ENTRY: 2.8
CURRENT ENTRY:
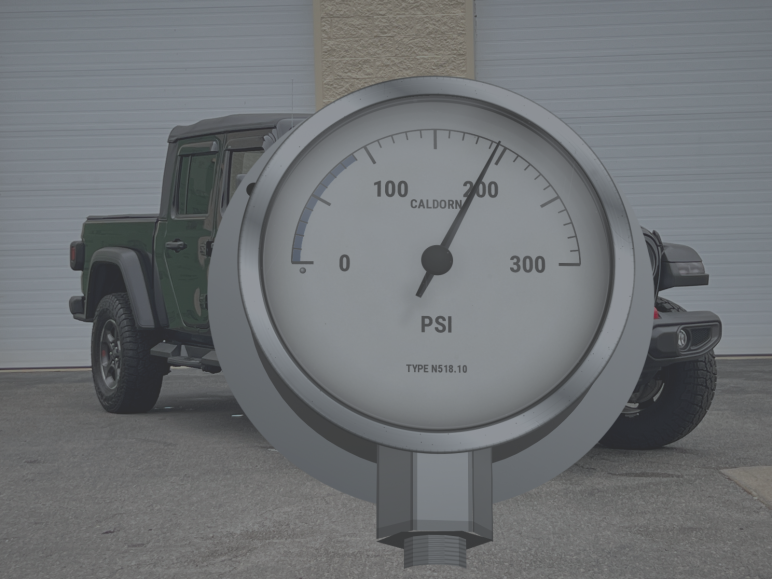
195
